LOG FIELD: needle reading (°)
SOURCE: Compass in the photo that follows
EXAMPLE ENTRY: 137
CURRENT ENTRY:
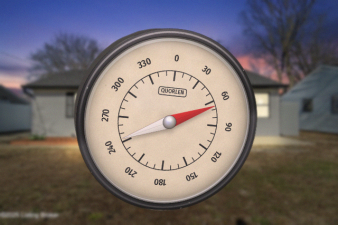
65
